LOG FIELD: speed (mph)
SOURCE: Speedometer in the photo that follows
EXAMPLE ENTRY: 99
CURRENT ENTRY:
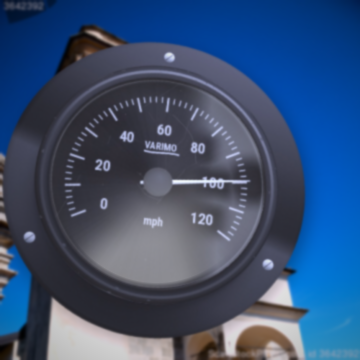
100
